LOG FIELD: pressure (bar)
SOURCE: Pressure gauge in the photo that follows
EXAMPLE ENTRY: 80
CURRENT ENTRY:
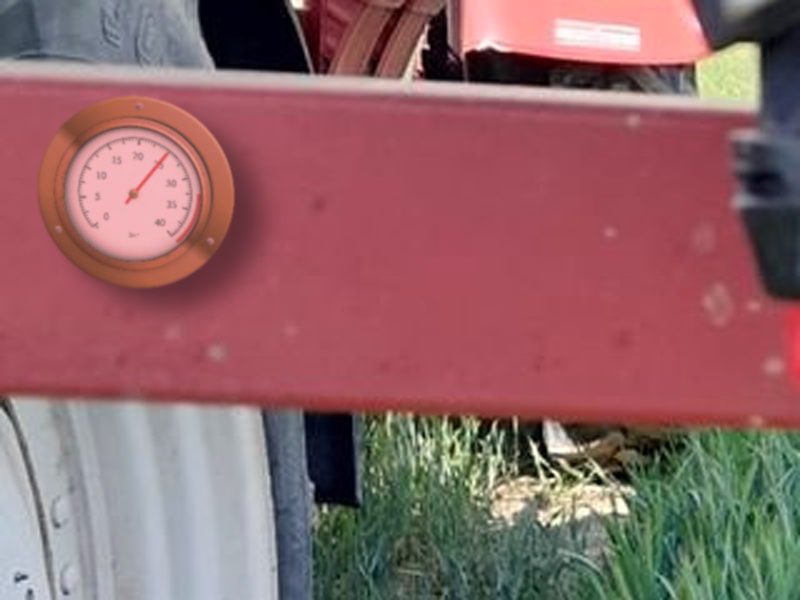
25
